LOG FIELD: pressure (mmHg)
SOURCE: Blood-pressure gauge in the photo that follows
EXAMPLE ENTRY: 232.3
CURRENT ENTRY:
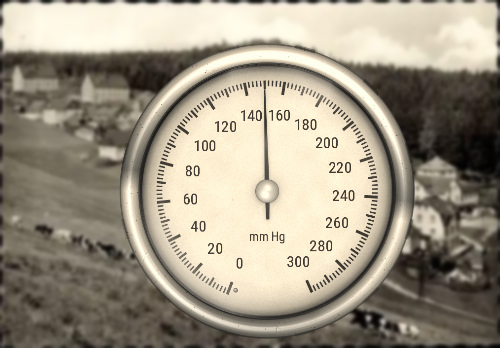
150
